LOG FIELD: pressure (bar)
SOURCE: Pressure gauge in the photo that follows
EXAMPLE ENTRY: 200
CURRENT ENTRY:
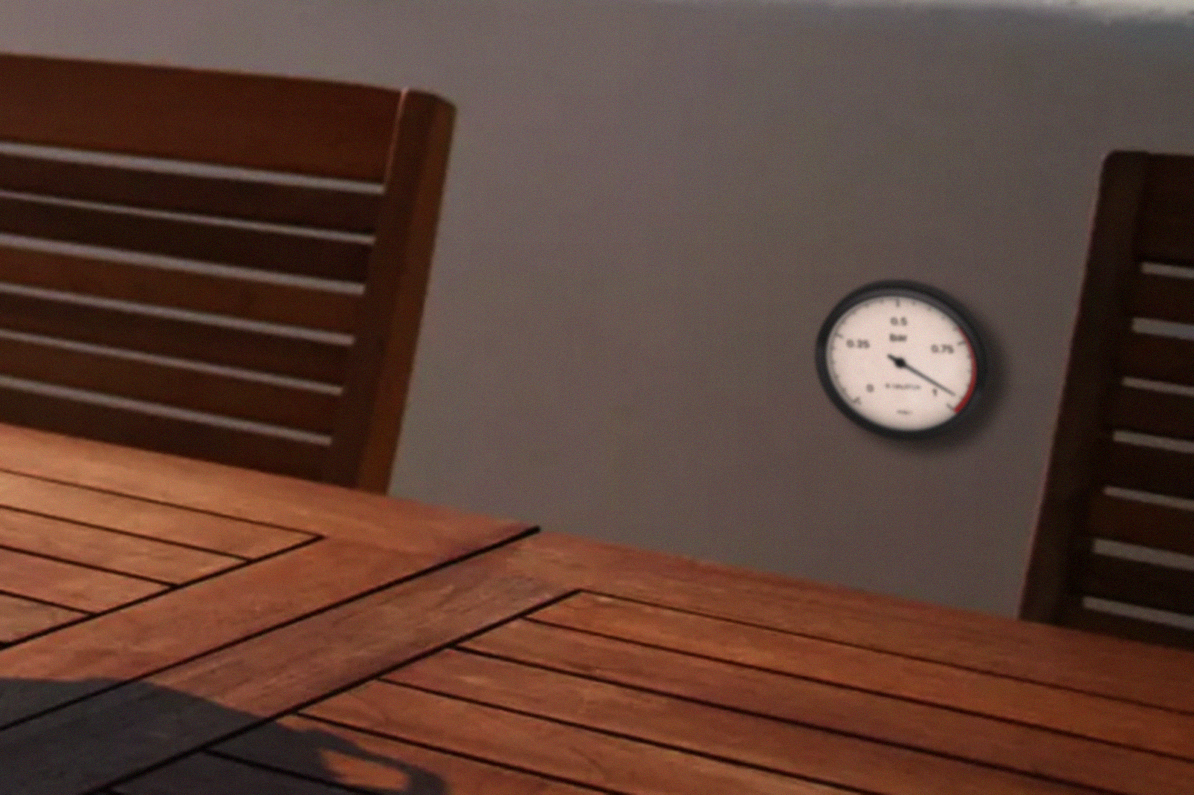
0.95
